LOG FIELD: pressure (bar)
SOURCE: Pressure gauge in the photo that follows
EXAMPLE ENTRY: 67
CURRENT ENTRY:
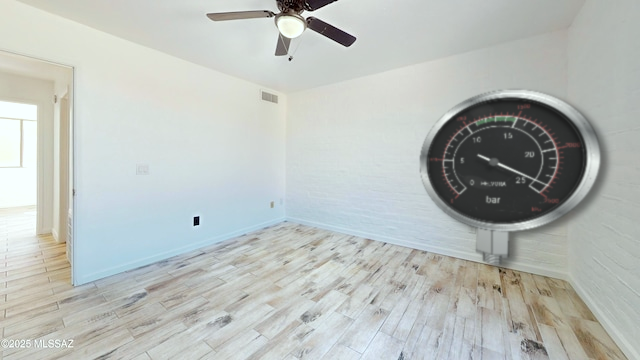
24
